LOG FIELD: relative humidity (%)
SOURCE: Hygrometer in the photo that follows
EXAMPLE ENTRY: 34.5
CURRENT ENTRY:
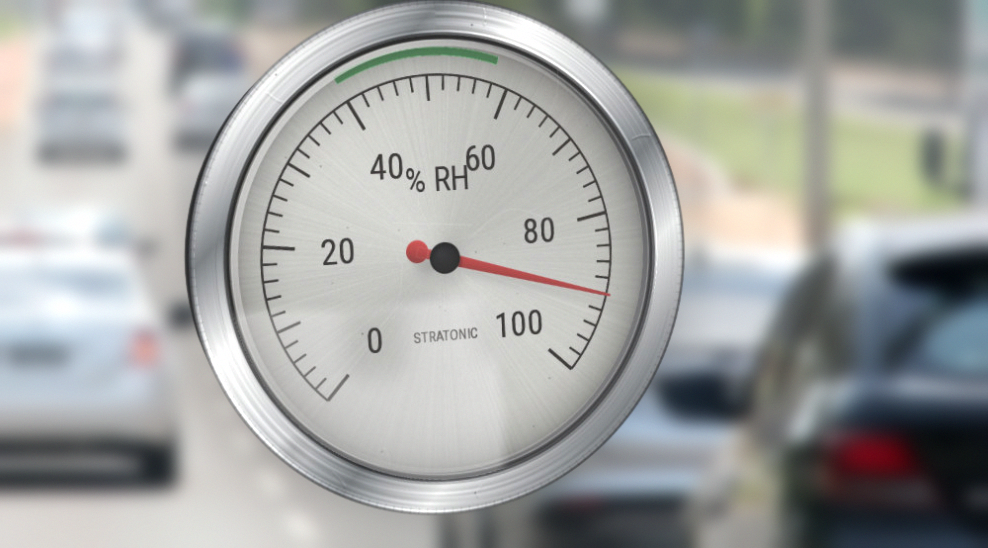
90
